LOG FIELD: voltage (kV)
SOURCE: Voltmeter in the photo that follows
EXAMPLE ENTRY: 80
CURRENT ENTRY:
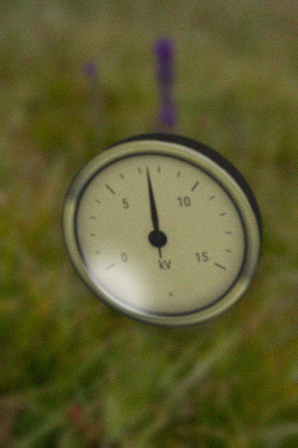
7.5
